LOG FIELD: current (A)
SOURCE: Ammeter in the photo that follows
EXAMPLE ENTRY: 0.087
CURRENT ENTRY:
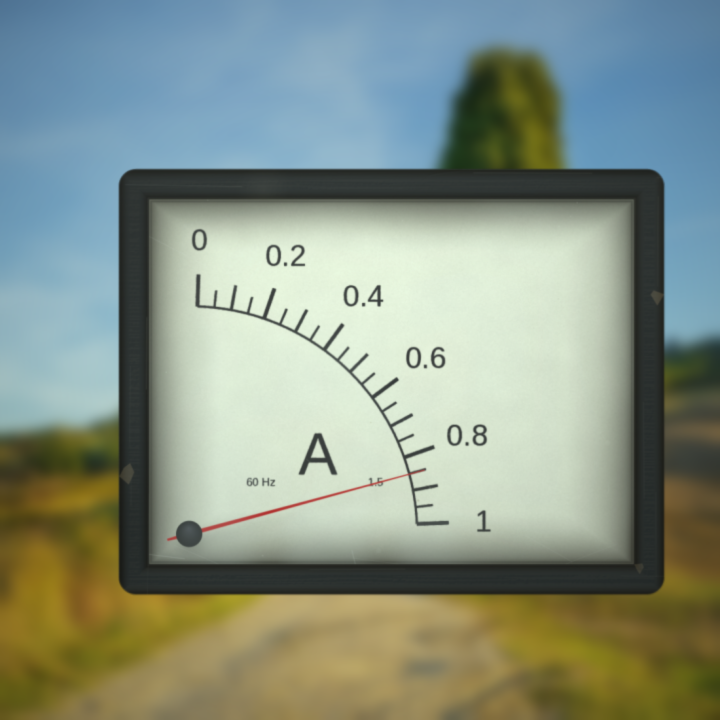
0.85
